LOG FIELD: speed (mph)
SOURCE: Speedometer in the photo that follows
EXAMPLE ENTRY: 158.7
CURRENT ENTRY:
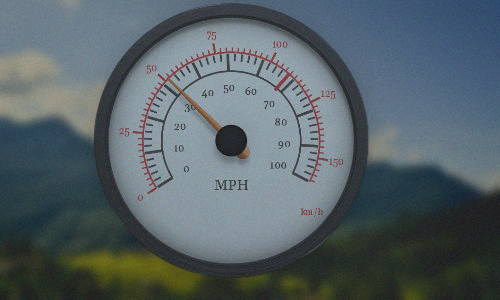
32
